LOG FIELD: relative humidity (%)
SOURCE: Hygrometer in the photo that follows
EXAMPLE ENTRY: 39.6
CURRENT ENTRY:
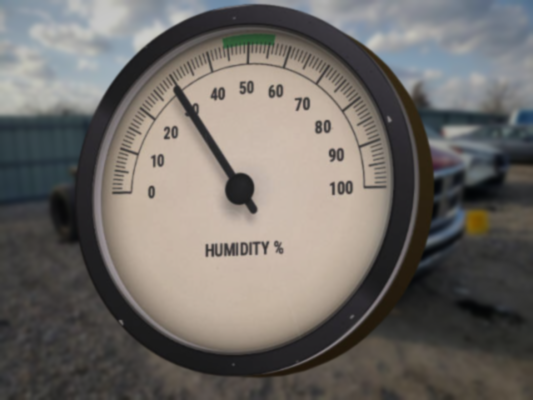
30
